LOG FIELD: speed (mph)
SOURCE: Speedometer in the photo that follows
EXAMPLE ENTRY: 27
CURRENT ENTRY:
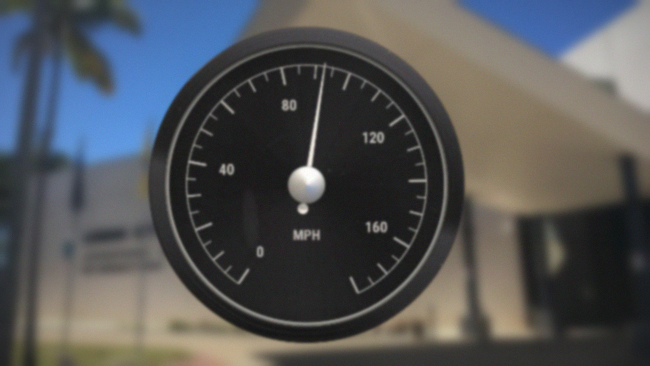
92.5
